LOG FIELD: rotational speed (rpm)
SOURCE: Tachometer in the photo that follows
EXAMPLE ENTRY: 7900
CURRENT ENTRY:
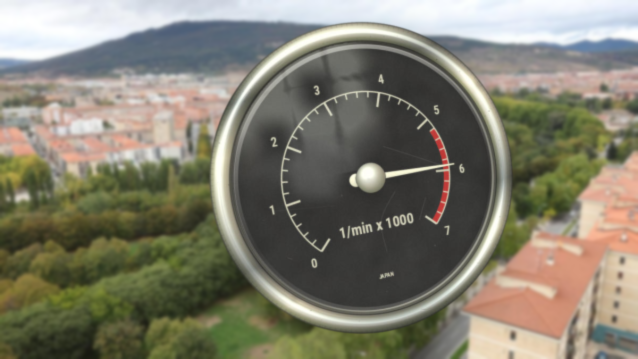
5900
